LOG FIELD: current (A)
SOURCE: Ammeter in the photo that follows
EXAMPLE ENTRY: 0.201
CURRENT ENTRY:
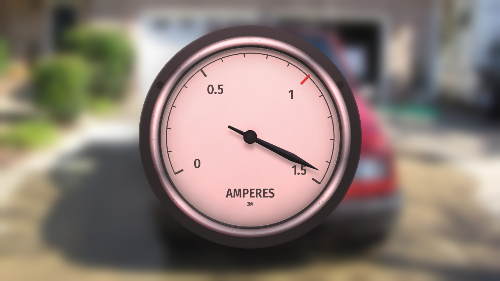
1.45
